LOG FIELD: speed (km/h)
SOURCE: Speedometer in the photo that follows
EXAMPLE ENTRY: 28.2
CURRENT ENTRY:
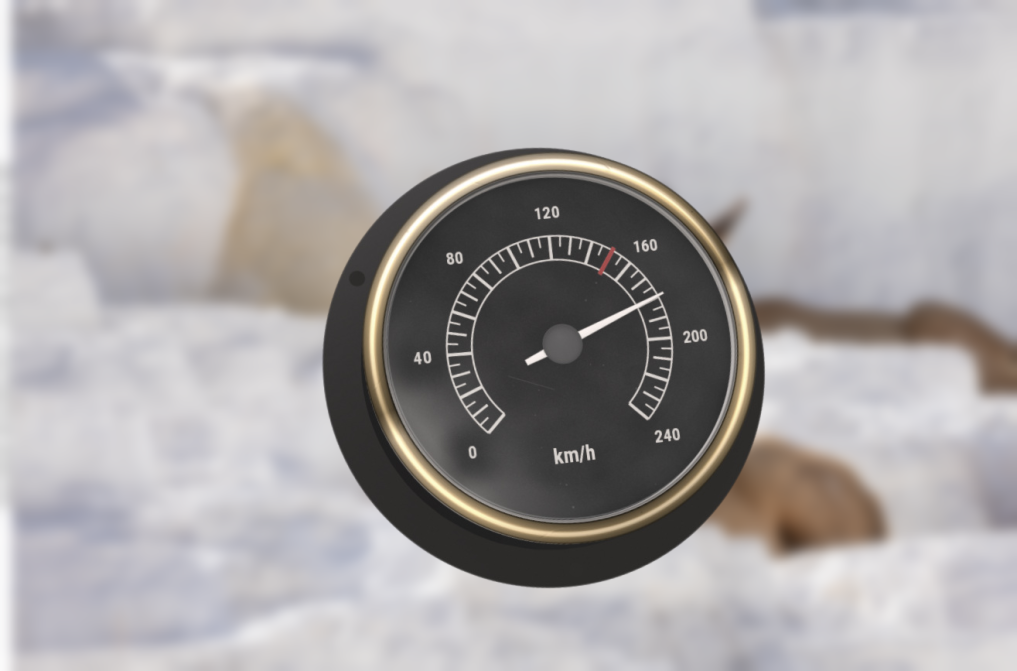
180
